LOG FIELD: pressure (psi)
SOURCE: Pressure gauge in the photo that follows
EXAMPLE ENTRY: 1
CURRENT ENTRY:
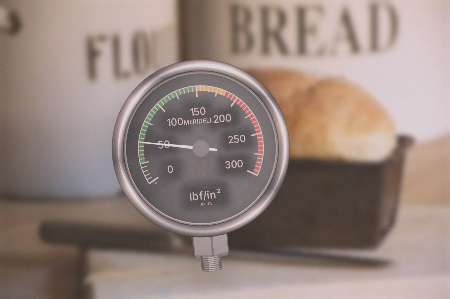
50
